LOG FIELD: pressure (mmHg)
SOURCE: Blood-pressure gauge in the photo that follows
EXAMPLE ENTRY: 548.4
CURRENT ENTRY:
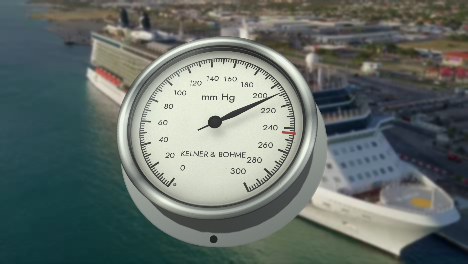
210
